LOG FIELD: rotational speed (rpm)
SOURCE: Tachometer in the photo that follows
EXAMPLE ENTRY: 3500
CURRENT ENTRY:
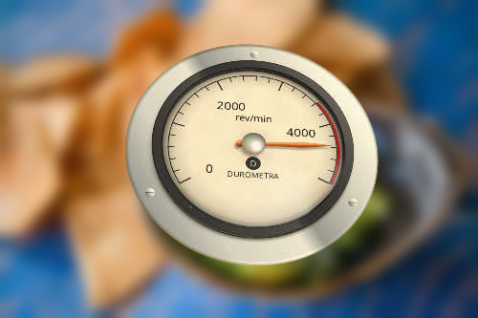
4400
